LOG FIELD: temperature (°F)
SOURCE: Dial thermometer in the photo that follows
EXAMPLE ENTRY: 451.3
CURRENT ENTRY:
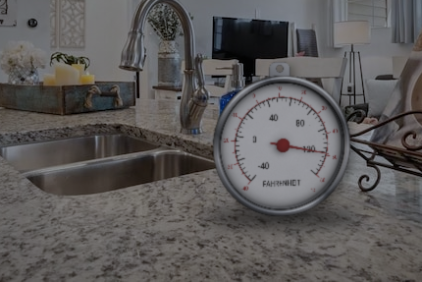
120
